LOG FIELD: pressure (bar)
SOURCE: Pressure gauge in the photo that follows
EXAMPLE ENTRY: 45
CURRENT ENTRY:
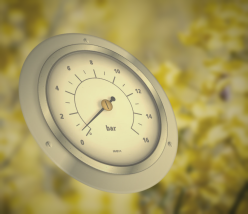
0.5
